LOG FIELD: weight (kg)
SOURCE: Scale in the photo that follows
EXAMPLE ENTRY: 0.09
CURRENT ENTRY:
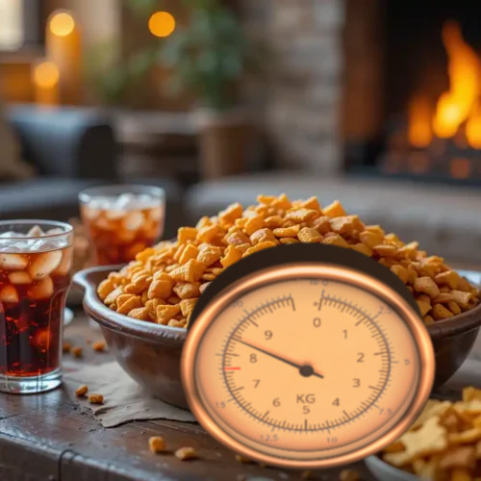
8.5
